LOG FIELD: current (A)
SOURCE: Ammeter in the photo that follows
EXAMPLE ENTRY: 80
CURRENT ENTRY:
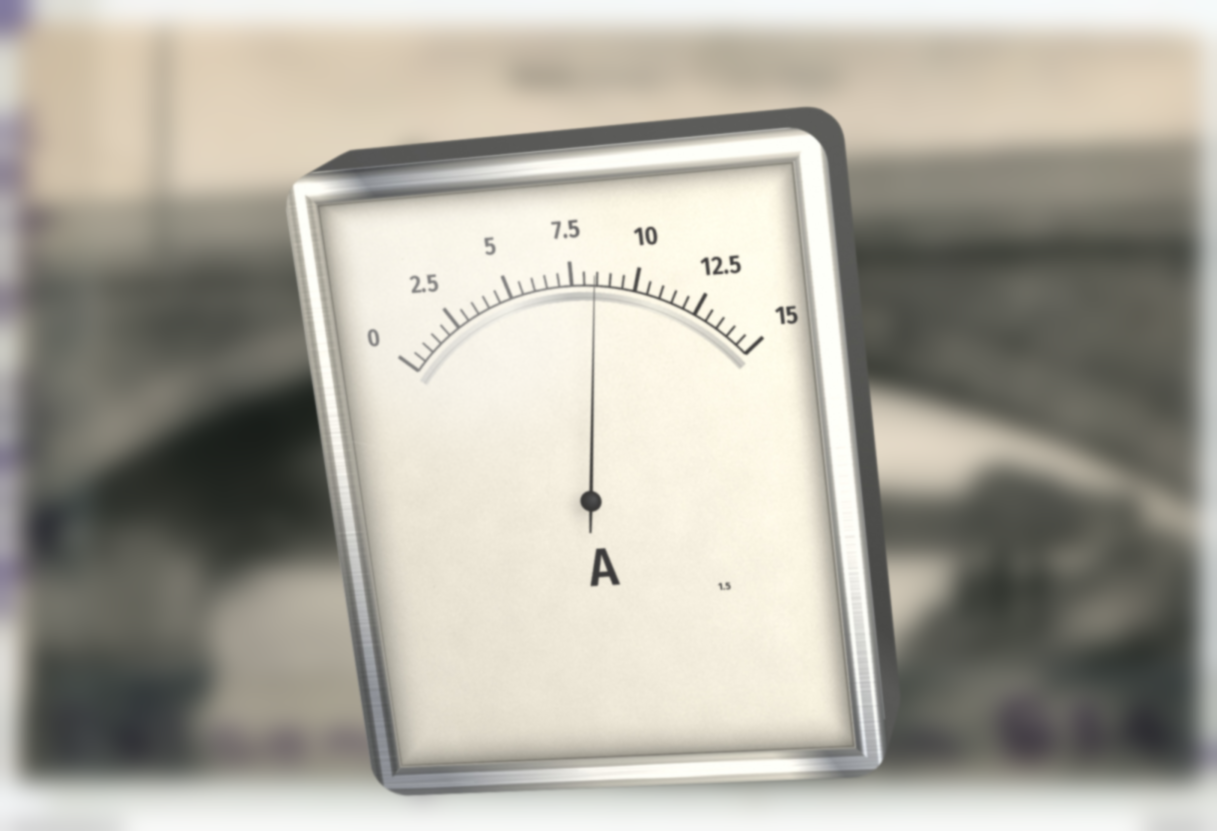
8.5
